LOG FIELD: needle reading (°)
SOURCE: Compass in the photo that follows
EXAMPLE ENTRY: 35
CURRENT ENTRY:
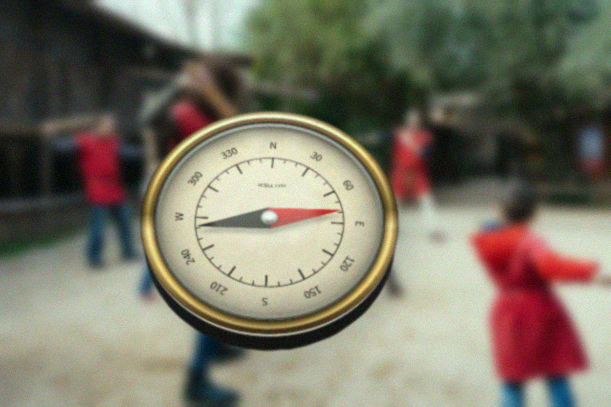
80
